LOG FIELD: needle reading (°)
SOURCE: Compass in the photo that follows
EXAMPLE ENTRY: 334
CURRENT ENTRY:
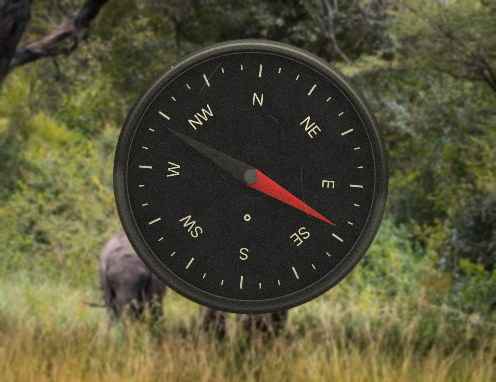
115
